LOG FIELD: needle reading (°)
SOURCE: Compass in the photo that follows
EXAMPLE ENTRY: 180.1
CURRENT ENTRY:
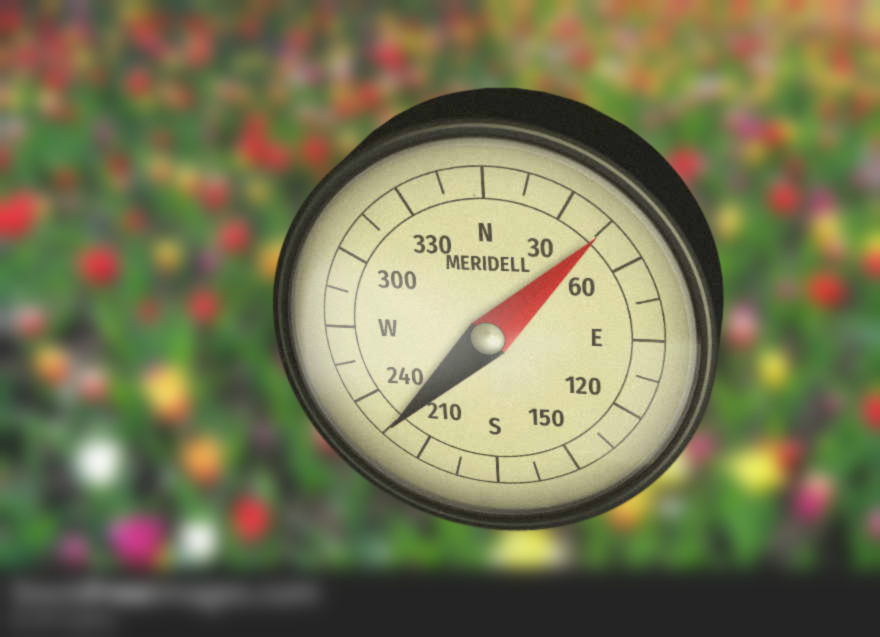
45
